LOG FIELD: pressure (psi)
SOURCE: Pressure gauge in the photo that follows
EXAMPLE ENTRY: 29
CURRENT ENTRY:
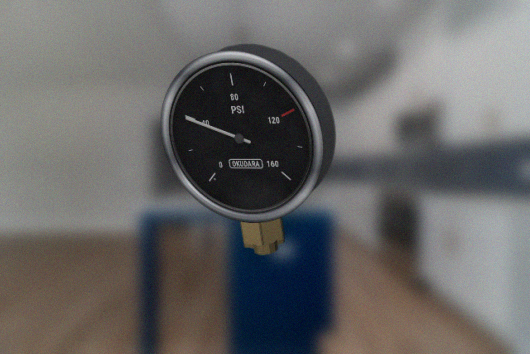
40
